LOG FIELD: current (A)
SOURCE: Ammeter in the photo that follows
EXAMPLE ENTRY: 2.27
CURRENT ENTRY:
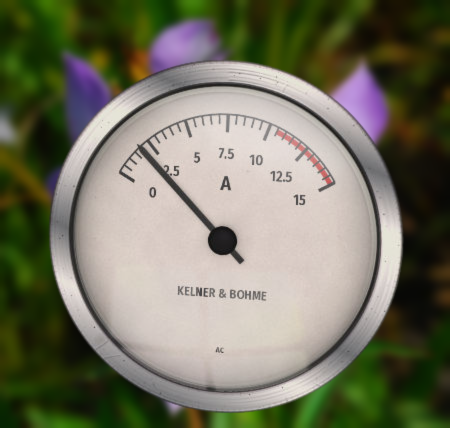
2
